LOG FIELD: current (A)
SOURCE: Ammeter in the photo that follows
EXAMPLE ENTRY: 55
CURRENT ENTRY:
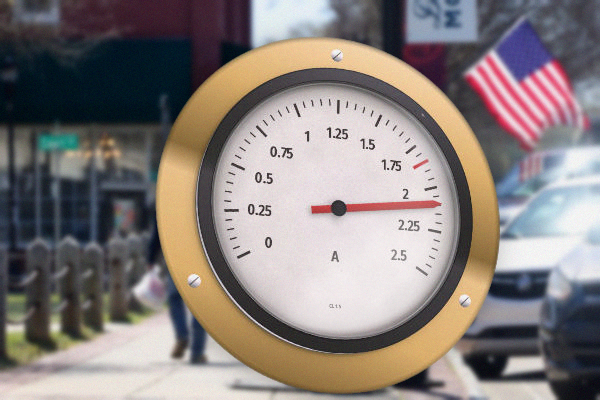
2.1
